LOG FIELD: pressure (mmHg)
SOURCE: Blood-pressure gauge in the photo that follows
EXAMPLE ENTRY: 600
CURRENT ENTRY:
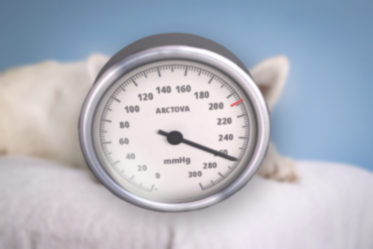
260
